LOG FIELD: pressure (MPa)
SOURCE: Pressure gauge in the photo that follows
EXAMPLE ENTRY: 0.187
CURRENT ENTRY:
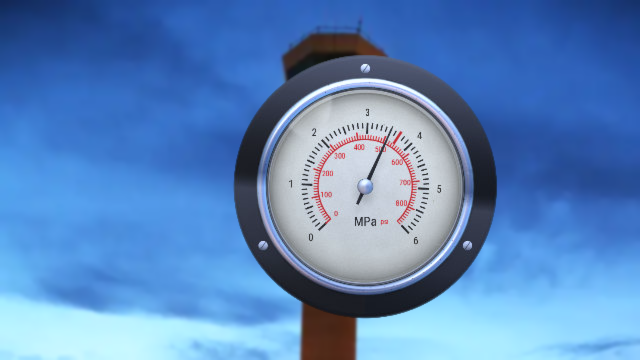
3.5
